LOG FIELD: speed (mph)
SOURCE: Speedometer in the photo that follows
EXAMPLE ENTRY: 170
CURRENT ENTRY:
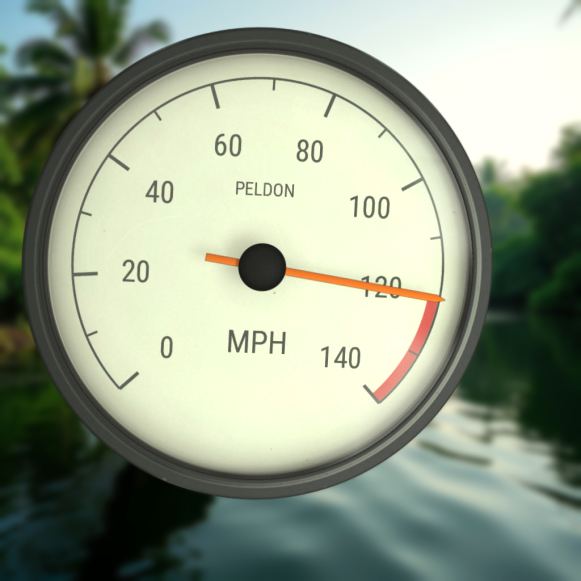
120
